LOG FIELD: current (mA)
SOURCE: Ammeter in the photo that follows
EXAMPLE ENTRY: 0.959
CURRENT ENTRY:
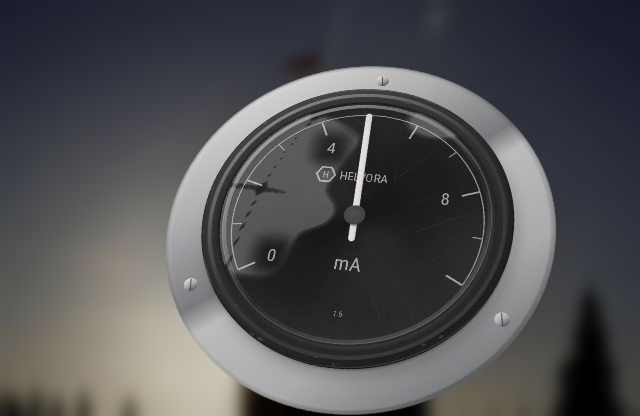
5
